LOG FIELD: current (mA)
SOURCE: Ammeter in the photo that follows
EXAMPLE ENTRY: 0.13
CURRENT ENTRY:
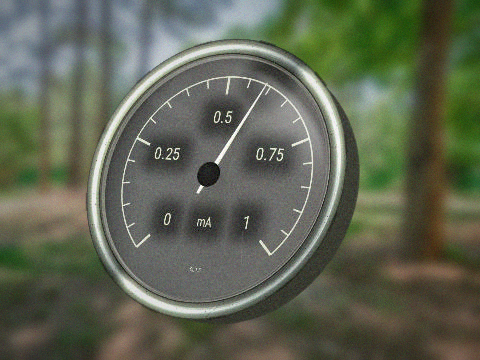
0.6
